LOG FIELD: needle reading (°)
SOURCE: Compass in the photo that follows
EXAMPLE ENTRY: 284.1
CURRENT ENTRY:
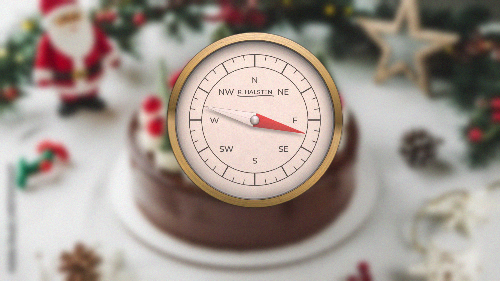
105
